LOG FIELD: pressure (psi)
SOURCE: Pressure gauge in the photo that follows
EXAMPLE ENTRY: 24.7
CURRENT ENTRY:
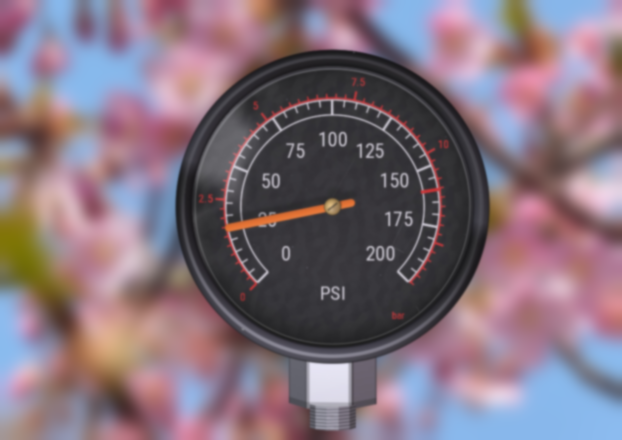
25
